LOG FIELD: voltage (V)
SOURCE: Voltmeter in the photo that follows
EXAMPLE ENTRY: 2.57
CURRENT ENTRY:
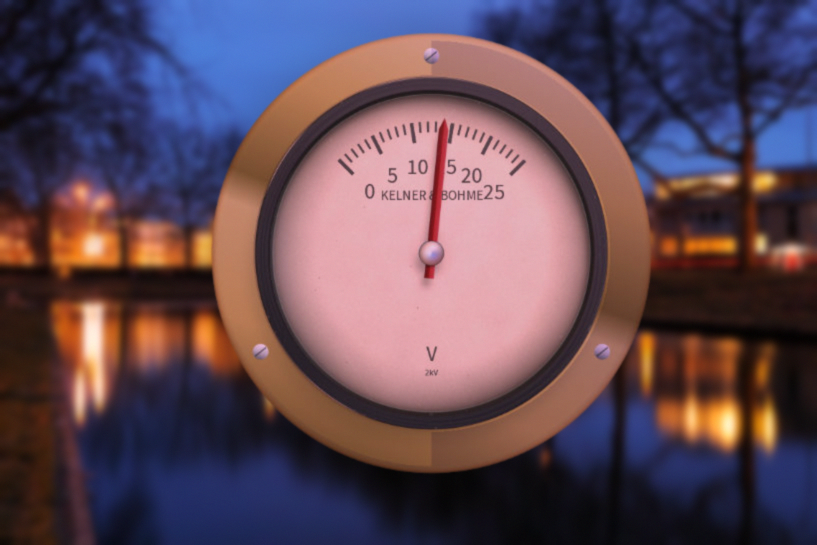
14
